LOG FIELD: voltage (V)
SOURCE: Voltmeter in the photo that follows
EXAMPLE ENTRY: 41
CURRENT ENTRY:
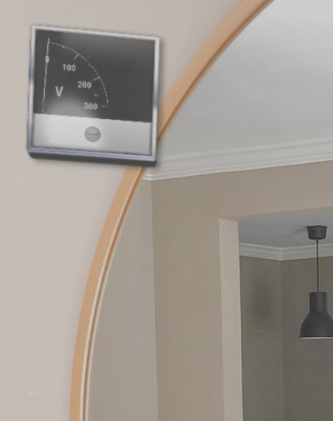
0
